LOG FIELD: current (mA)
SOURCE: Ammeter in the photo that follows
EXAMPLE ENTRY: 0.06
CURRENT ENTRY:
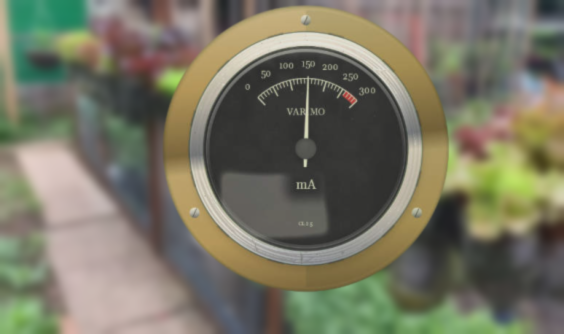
150
